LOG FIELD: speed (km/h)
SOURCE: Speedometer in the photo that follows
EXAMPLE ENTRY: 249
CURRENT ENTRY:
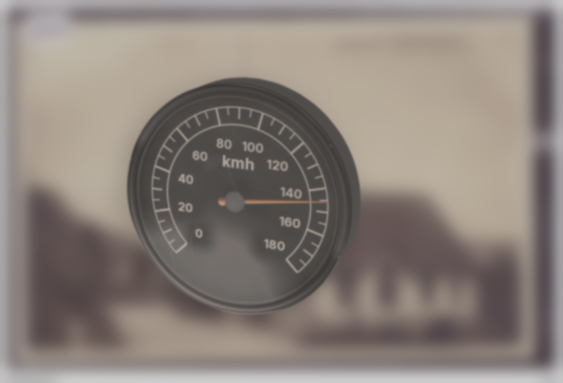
145
